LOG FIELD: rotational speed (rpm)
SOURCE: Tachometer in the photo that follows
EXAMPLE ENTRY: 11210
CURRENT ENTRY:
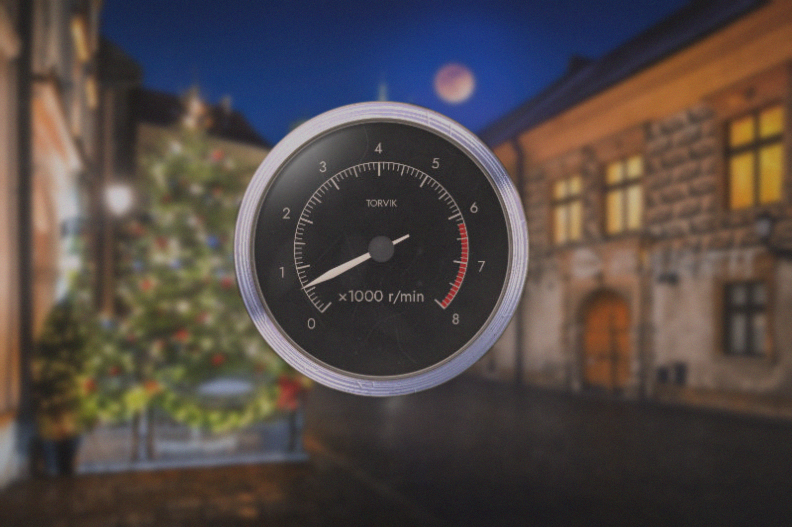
600
